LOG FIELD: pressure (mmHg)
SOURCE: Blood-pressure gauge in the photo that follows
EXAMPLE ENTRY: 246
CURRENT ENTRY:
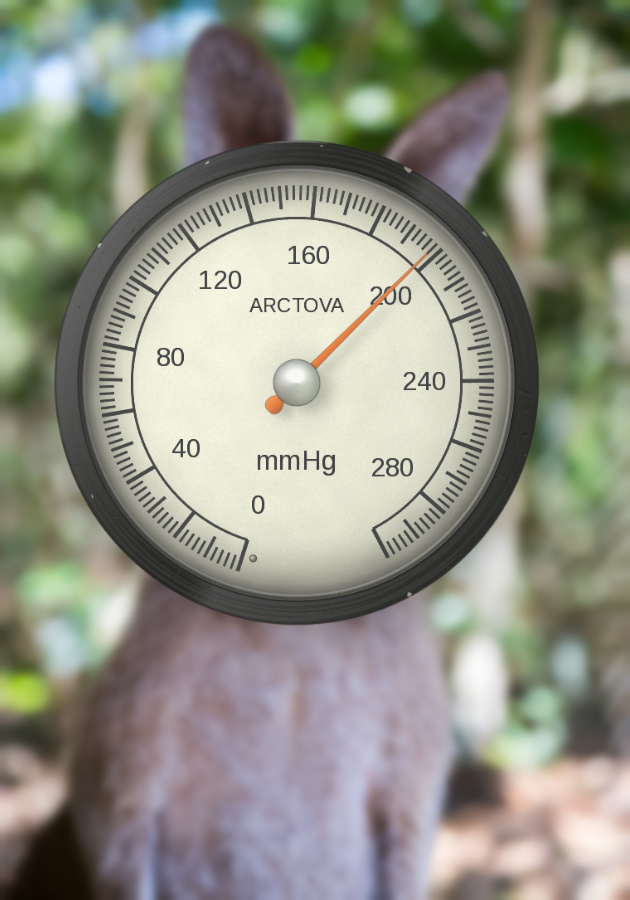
198
